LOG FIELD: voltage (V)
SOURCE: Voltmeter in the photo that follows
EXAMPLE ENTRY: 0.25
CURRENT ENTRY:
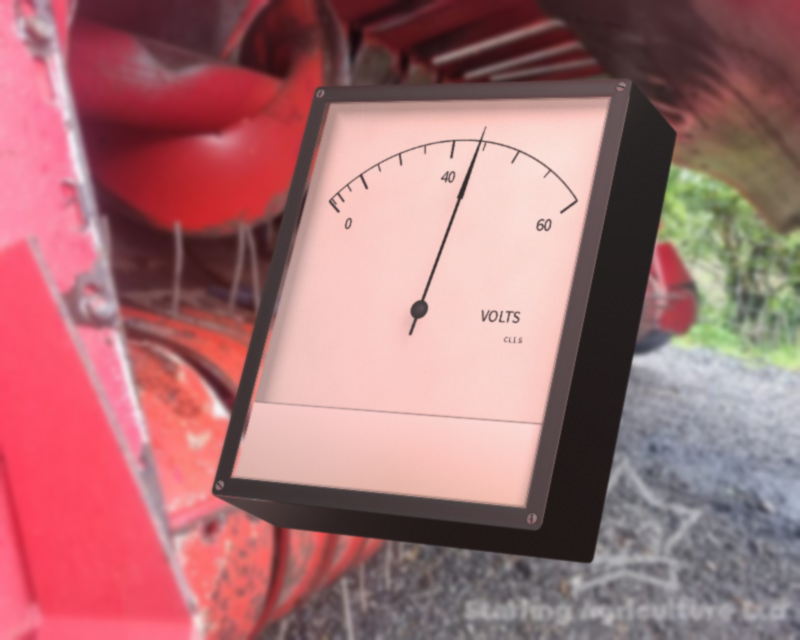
45
